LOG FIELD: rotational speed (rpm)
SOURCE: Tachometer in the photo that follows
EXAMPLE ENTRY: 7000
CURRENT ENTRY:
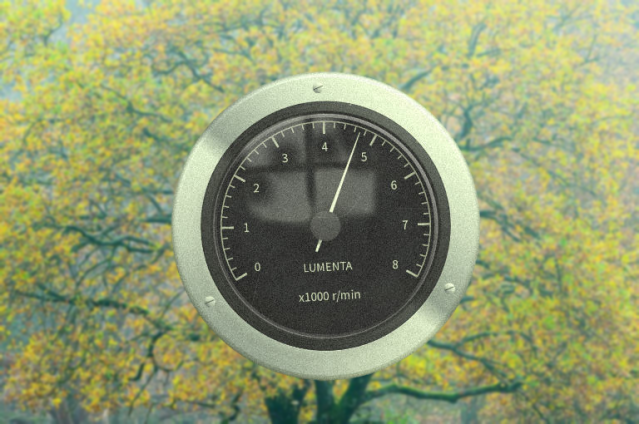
4700
